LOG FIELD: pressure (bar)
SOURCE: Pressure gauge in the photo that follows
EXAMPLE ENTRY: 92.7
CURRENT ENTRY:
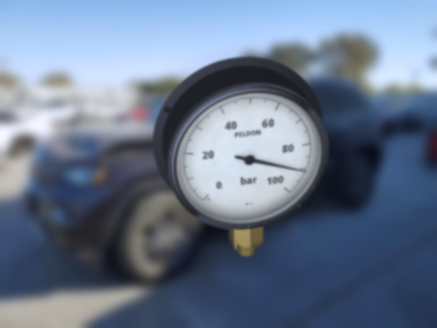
90
